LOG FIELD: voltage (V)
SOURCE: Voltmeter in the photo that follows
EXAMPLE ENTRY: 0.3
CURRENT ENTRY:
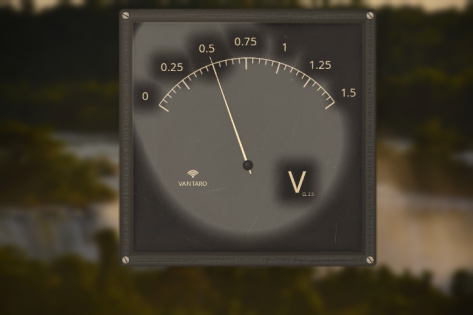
0.5
